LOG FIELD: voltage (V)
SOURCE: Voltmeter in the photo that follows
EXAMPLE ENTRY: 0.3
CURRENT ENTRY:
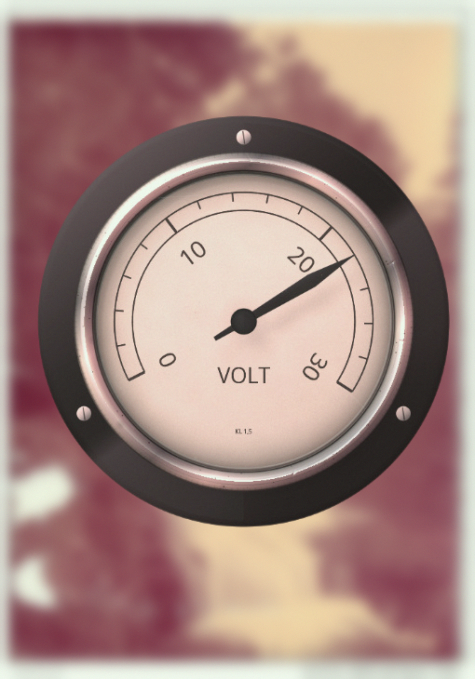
22
